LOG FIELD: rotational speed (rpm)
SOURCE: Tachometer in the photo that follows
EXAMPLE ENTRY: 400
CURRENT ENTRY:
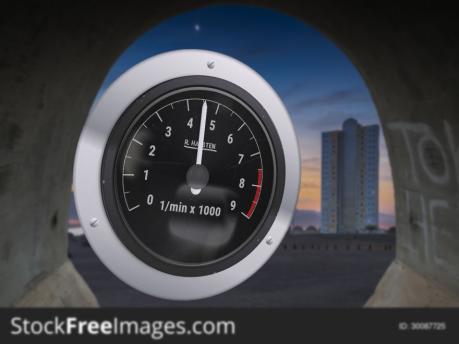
4500
